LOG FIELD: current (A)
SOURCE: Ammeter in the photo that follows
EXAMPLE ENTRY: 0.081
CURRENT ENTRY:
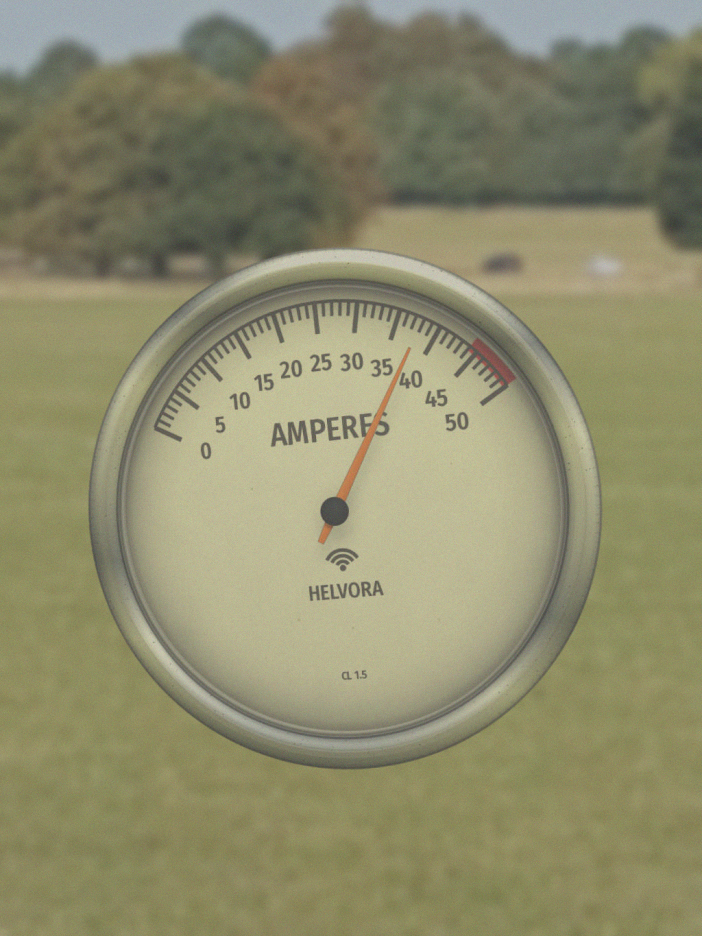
38
